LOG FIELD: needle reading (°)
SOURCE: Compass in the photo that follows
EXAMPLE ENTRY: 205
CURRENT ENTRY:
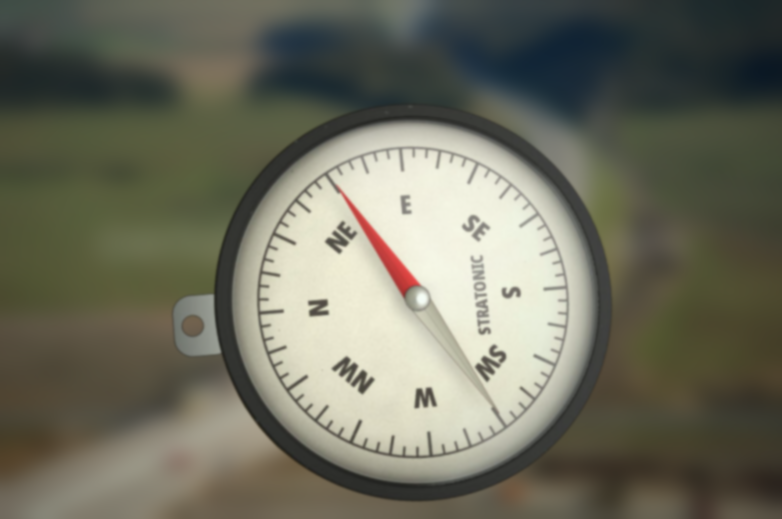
60
